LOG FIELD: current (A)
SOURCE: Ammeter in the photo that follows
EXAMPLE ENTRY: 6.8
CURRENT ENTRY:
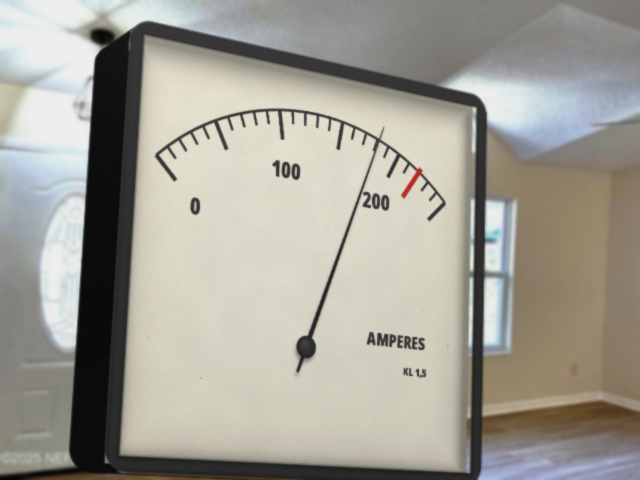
180
